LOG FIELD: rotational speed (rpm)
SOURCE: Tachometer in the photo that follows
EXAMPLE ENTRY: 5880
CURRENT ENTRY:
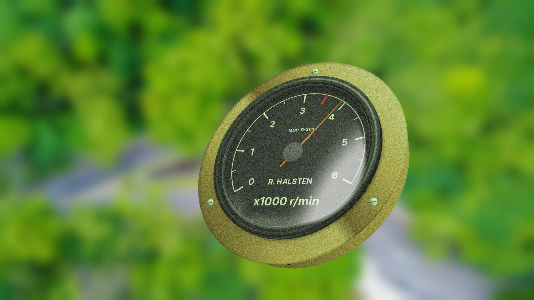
4000
